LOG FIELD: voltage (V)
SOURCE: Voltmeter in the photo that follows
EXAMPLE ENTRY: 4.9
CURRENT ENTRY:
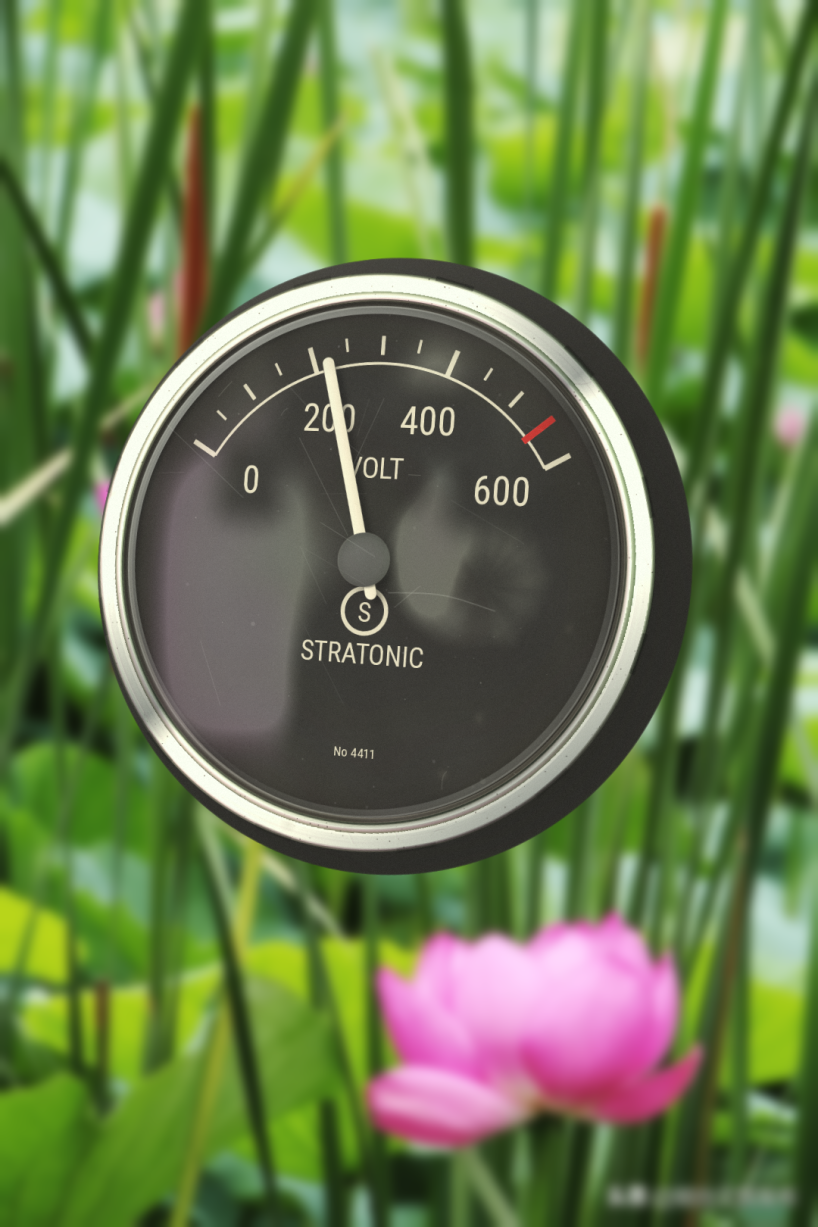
225
